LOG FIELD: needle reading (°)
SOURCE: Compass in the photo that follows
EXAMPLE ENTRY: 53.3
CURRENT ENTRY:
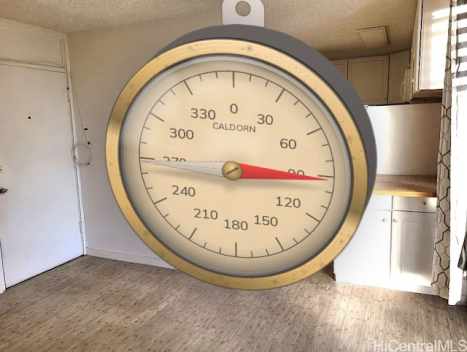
90
